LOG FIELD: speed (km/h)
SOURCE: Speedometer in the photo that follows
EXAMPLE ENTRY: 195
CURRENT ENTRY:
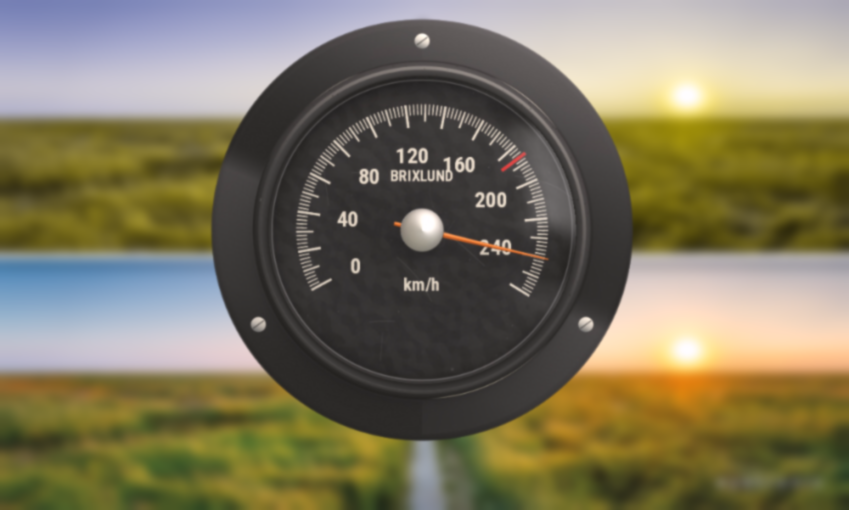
240
